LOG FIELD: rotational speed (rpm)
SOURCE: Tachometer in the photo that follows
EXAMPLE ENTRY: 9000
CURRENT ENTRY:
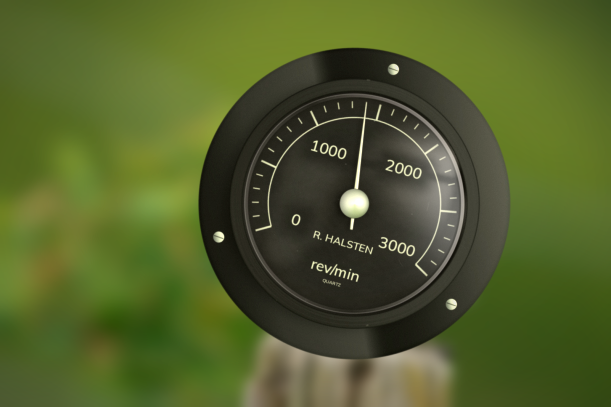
1400
